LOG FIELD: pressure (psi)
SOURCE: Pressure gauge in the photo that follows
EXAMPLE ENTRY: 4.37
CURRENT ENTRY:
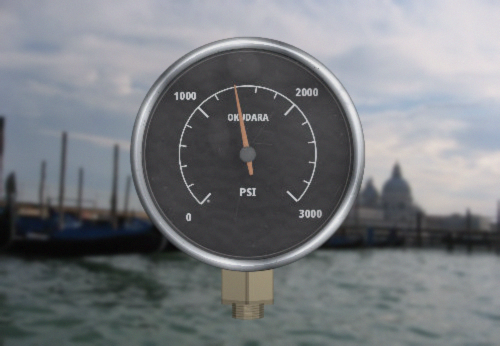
1400
